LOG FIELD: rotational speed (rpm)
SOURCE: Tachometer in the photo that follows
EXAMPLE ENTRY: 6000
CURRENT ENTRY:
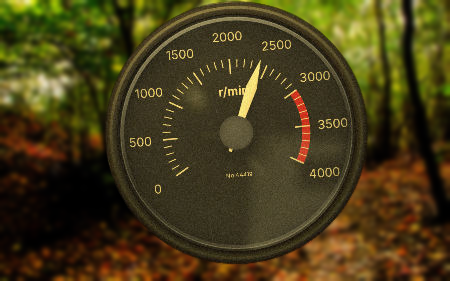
2400
